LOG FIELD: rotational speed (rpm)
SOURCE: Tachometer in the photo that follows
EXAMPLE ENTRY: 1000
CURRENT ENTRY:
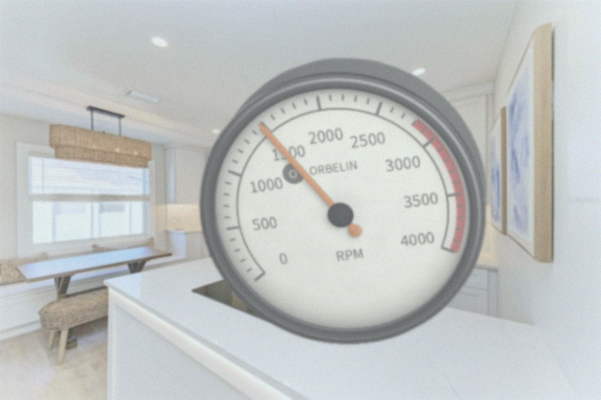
1500
